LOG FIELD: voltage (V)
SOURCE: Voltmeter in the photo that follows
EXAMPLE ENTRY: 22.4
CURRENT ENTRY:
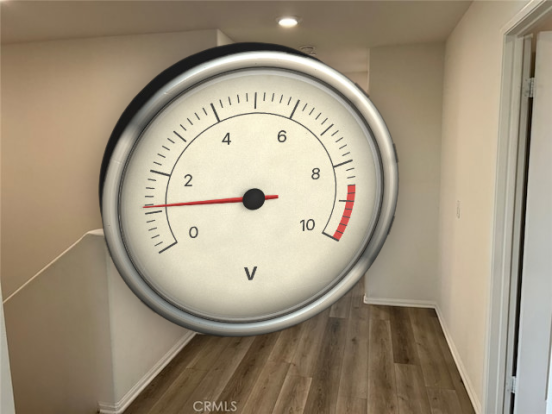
1.2
